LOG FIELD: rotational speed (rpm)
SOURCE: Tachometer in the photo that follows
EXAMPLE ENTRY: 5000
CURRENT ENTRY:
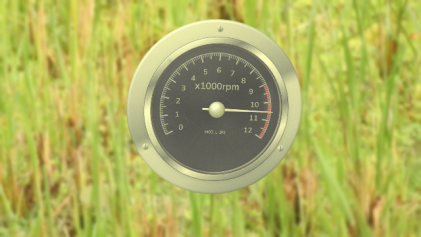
10500
